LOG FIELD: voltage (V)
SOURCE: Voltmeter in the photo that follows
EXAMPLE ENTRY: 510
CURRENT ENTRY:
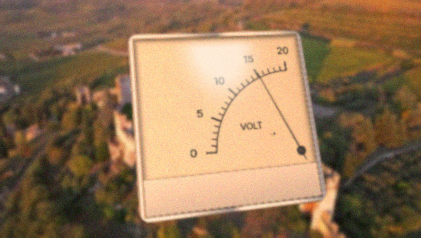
15
